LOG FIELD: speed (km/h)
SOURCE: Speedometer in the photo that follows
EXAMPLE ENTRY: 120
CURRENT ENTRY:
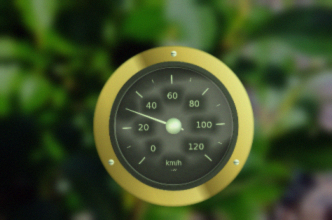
30
